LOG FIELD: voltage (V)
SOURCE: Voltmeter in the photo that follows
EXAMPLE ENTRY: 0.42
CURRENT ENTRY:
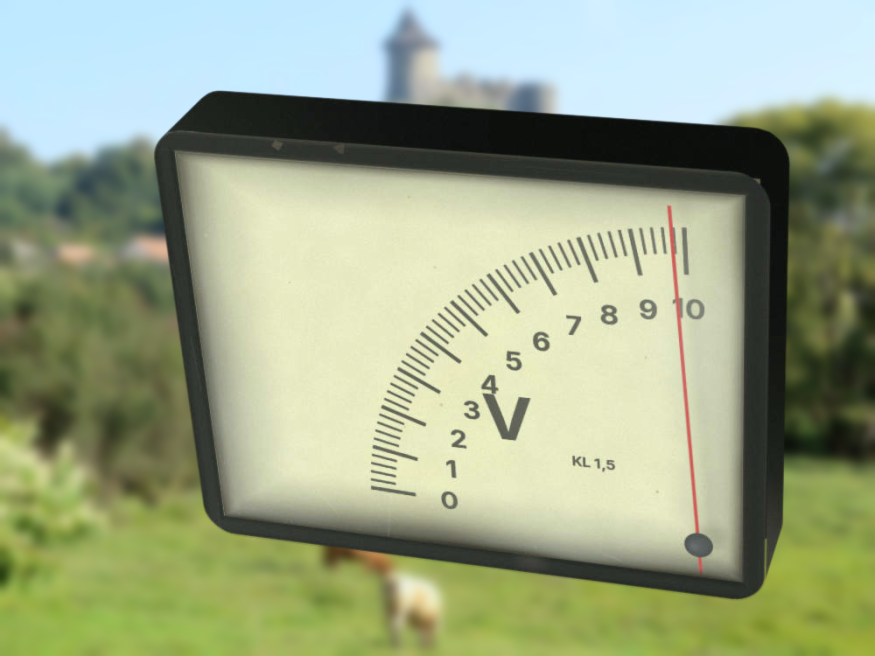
9.8
